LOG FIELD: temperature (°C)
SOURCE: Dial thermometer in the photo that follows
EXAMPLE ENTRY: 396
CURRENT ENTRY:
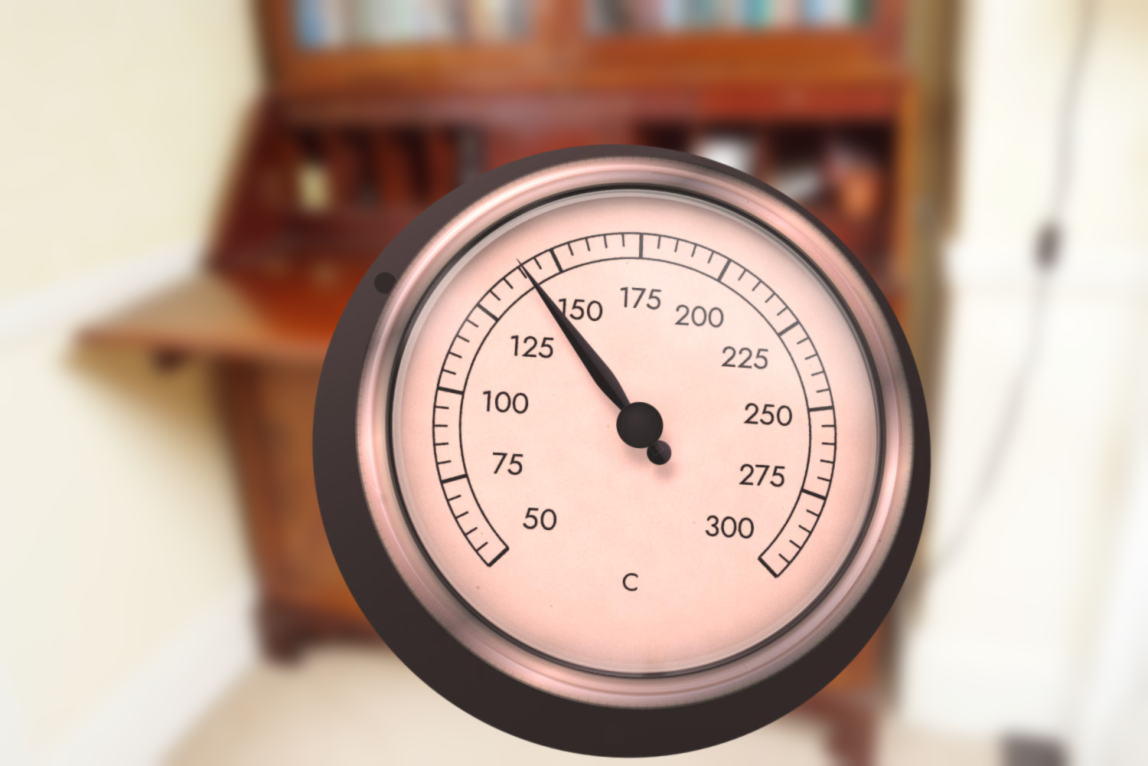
140
